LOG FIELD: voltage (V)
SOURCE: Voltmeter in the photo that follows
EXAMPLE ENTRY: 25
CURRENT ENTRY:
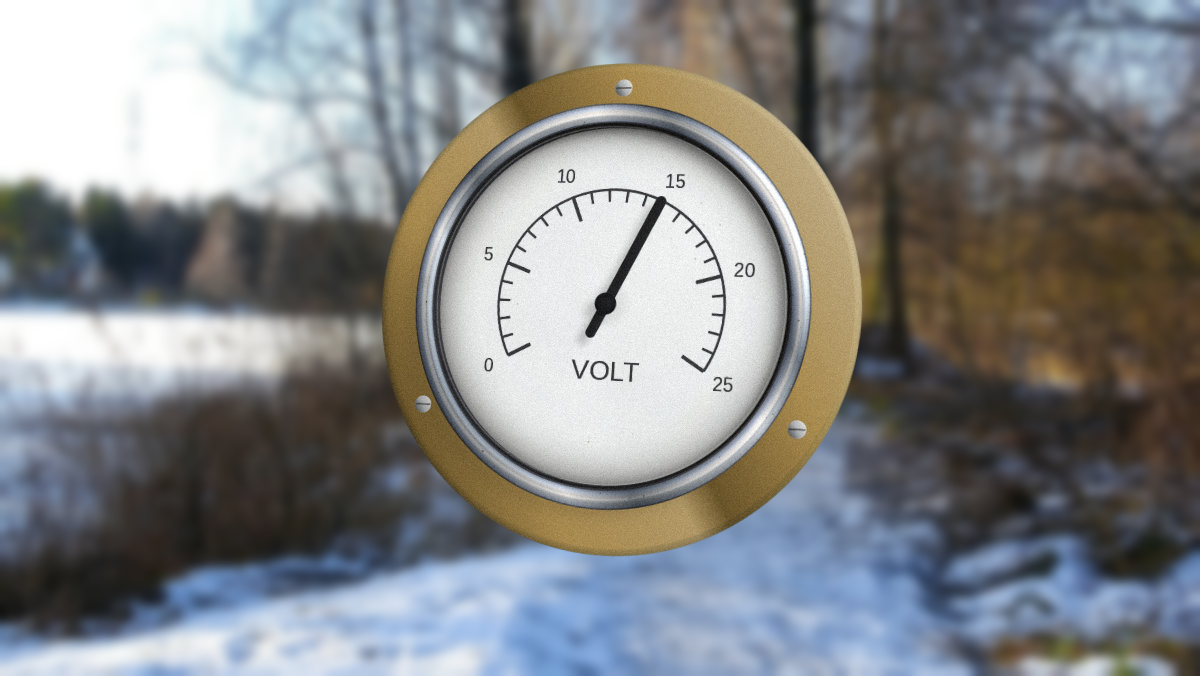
15
